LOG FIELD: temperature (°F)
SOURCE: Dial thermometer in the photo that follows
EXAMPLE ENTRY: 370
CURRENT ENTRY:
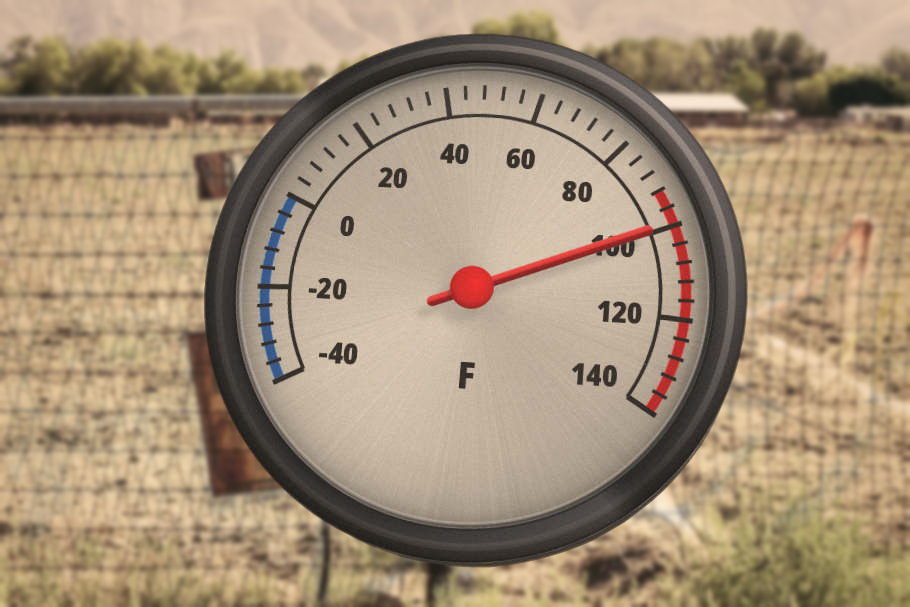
100
